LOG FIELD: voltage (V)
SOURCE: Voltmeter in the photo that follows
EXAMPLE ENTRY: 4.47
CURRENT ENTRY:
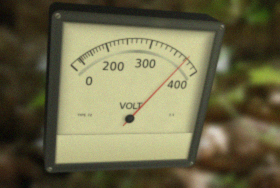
370
